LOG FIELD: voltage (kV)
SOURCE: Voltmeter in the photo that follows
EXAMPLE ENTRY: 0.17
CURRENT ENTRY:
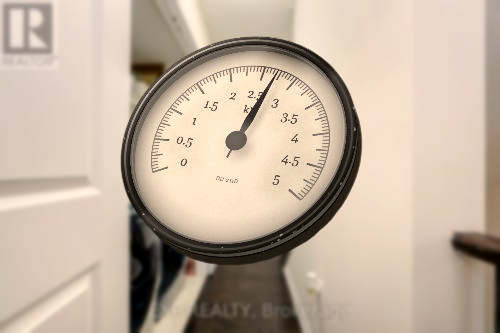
2.75
